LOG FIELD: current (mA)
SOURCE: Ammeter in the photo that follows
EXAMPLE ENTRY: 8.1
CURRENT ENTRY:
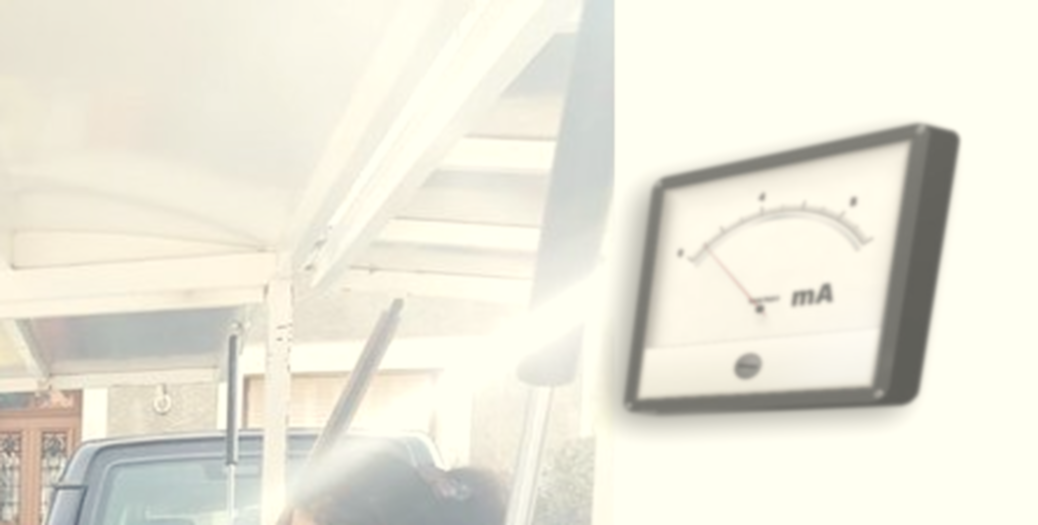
1
